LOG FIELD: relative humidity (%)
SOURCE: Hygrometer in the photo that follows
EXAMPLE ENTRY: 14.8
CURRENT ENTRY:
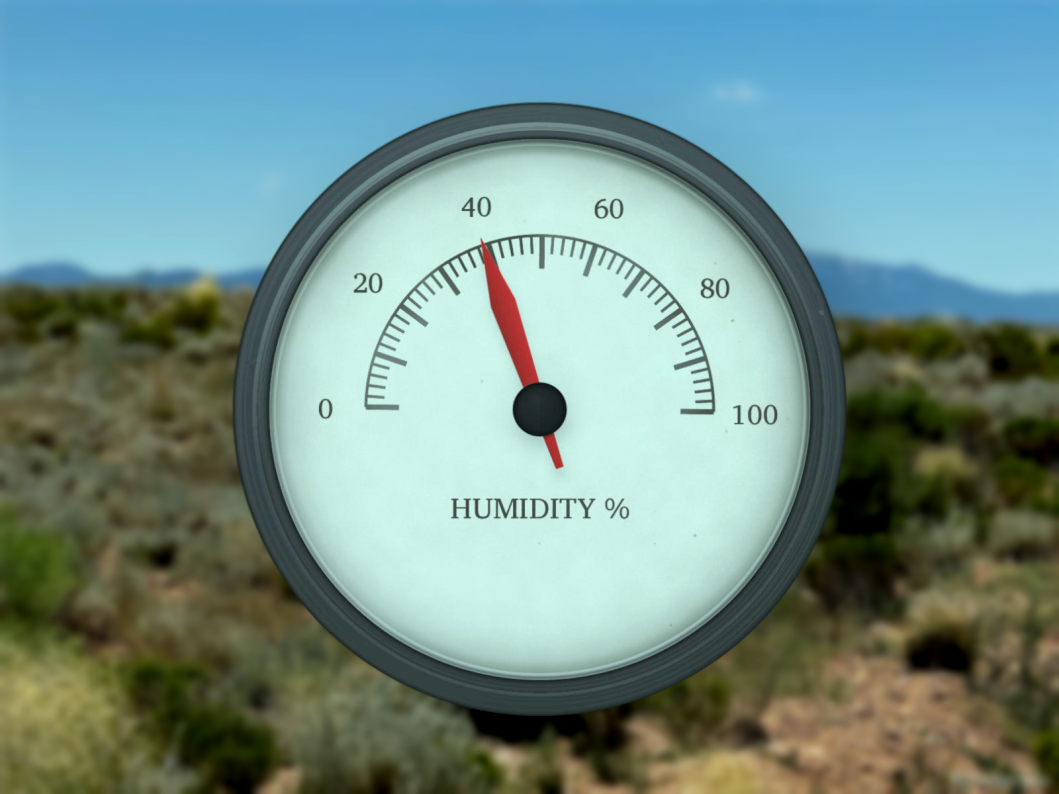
39
